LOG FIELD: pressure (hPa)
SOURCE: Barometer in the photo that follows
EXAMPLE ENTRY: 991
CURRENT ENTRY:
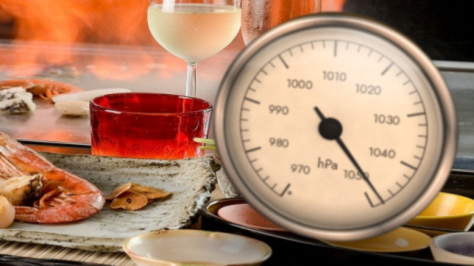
1048
